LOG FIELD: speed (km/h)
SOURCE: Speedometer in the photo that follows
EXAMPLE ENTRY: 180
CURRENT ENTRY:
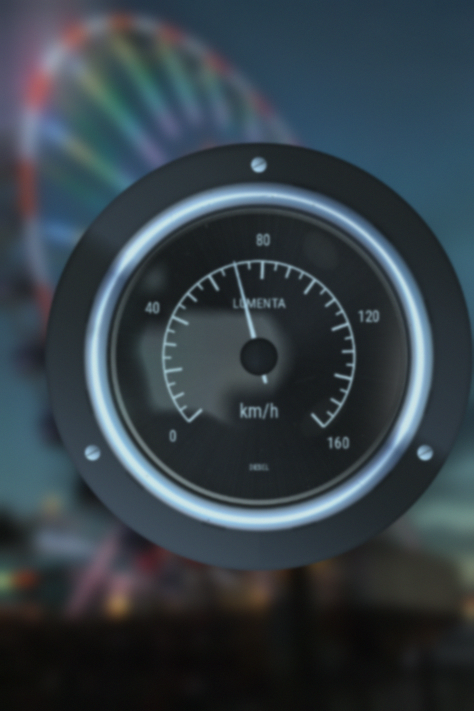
70
